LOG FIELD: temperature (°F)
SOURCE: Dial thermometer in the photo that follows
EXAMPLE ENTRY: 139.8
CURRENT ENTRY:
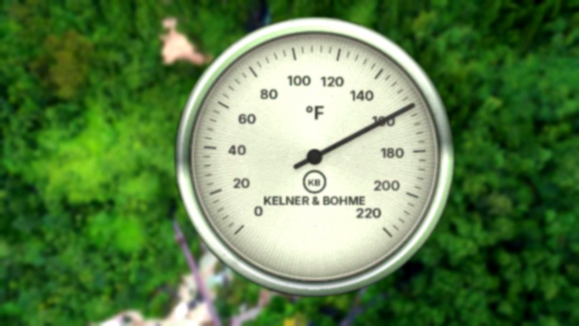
160
